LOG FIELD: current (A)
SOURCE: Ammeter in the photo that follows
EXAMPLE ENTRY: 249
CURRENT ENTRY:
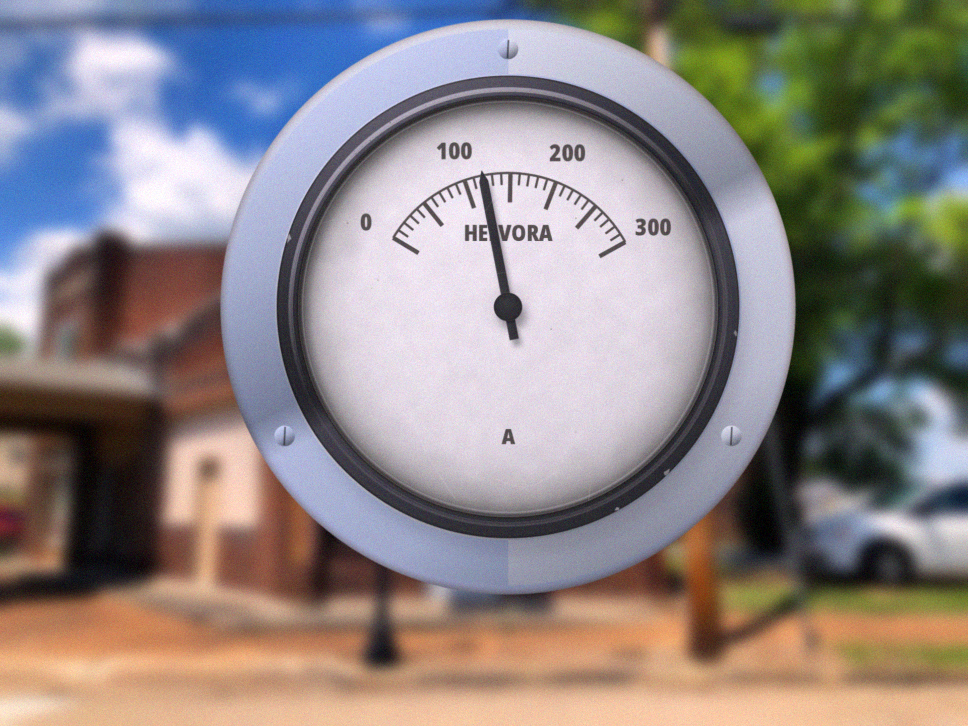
120
